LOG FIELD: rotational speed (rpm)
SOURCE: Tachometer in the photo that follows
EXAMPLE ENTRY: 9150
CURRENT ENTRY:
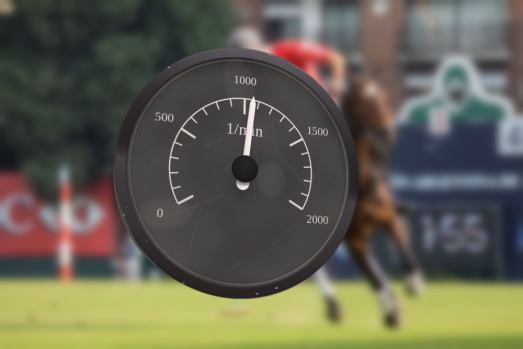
1050
